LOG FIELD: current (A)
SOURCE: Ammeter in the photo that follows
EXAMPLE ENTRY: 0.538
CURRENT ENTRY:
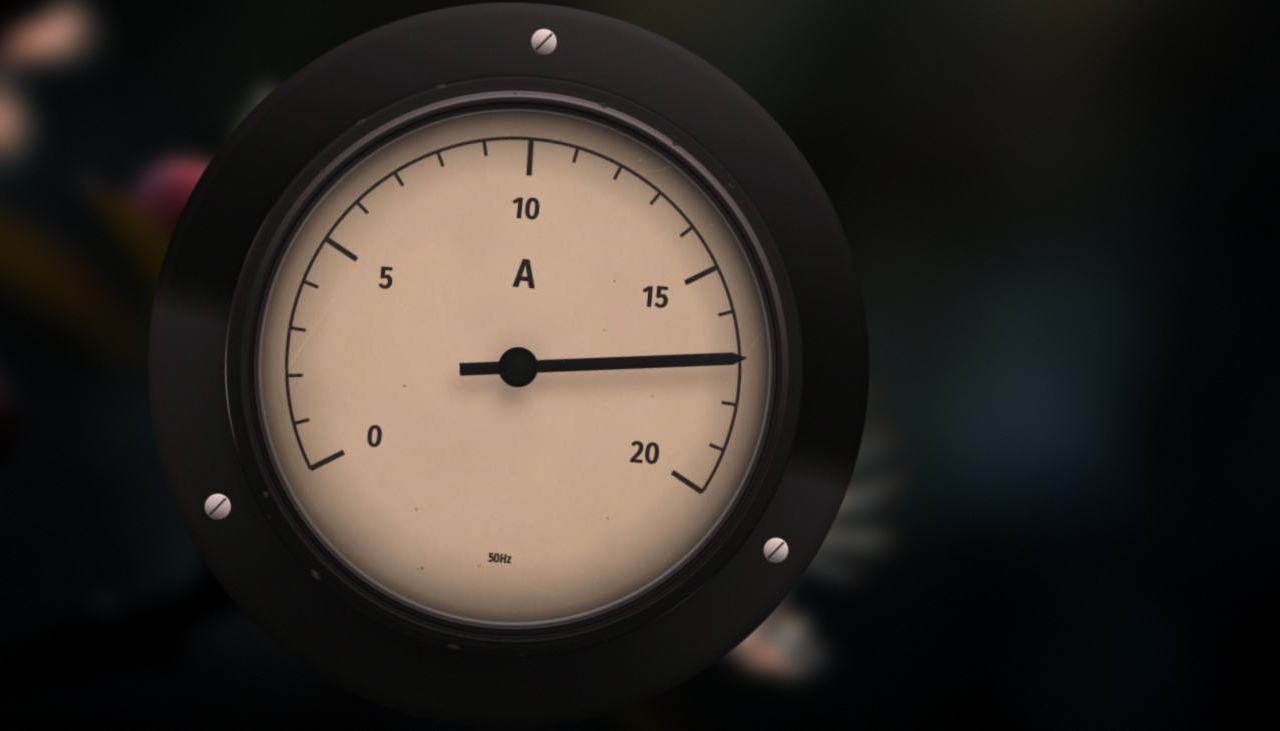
17
